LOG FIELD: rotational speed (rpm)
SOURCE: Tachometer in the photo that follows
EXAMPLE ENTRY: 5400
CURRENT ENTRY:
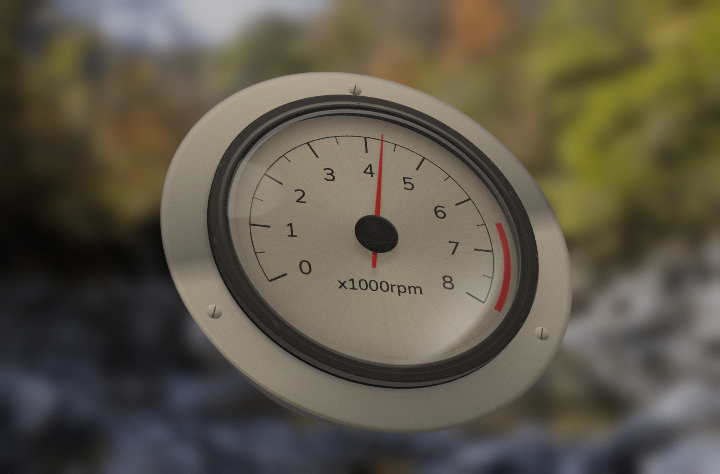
4250
